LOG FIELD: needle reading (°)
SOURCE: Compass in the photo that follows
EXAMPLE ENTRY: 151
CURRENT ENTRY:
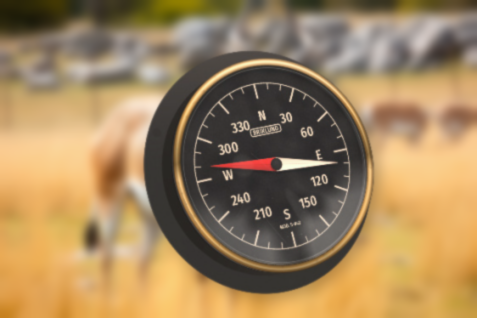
280
